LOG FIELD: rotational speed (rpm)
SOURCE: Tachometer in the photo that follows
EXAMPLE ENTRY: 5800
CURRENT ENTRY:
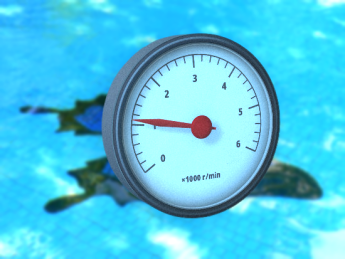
1100
